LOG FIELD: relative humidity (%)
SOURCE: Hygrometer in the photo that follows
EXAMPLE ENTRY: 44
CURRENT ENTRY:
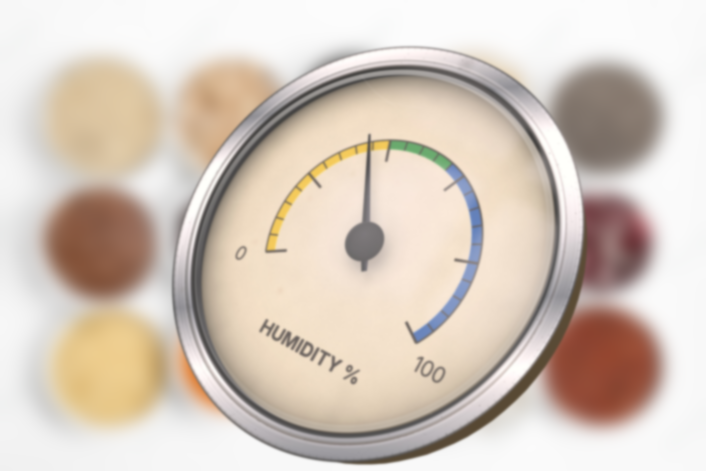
36
